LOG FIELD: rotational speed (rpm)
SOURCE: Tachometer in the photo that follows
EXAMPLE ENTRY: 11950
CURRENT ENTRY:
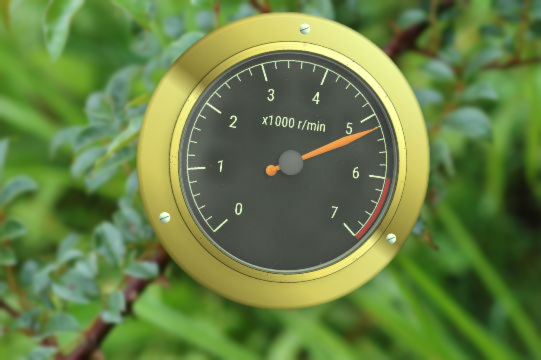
5200
